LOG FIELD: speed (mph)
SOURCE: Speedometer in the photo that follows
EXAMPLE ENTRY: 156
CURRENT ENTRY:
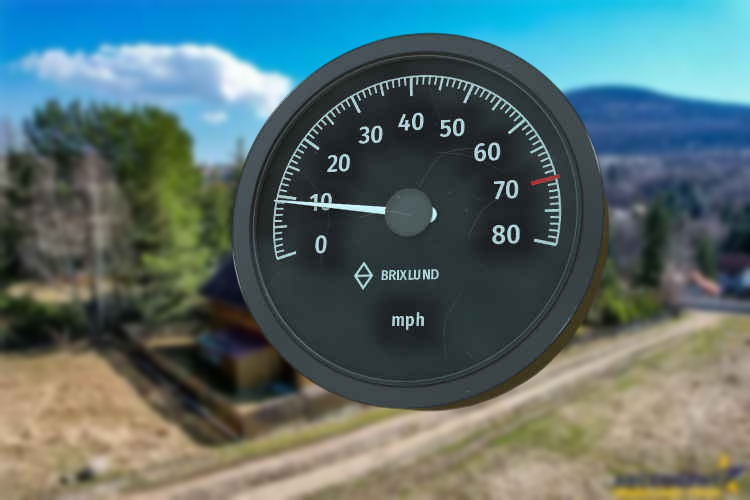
9
